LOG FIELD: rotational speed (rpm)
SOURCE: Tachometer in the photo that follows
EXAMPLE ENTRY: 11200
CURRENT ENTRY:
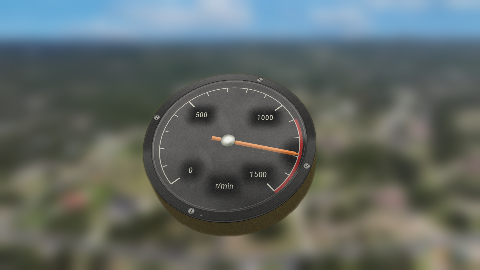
1300
